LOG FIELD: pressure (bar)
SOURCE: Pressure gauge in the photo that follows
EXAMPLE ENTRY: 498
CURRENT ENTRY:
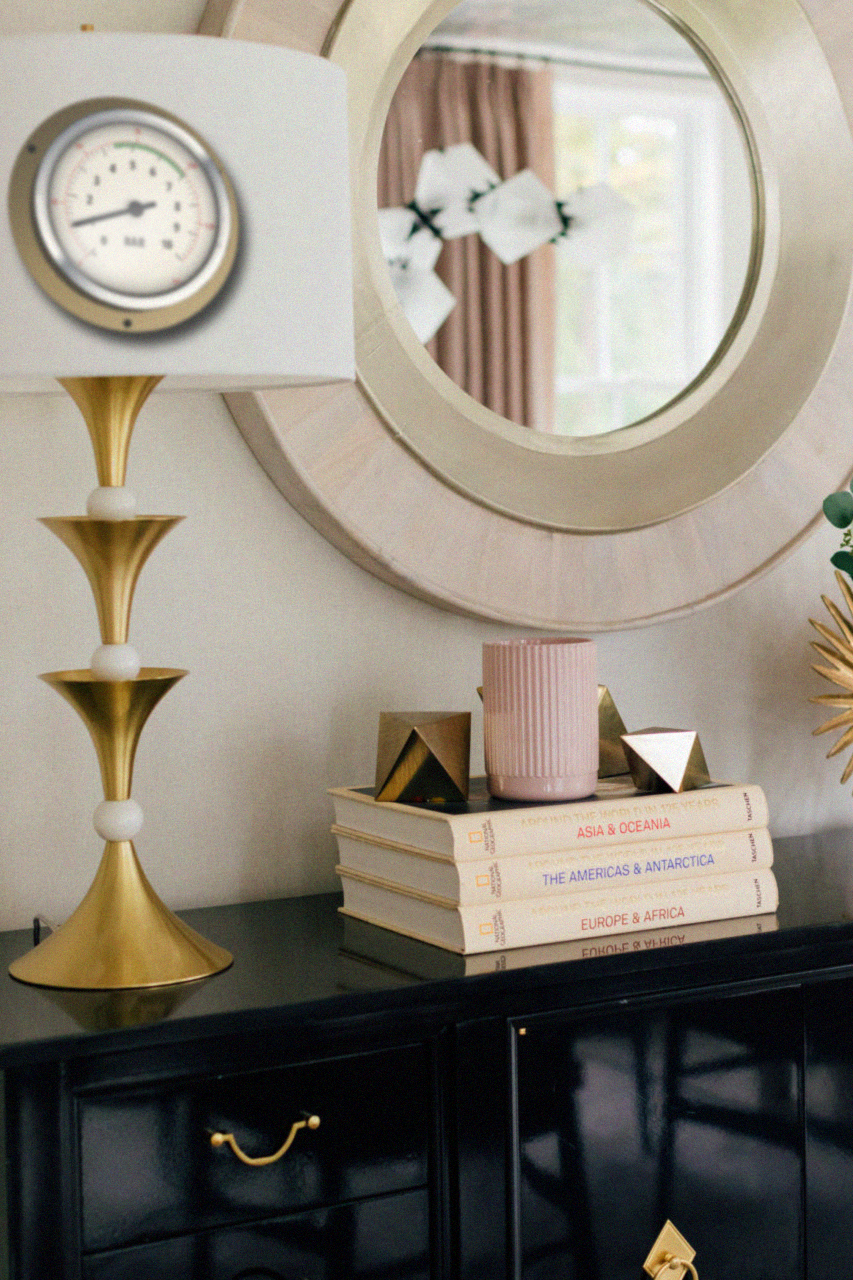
1
